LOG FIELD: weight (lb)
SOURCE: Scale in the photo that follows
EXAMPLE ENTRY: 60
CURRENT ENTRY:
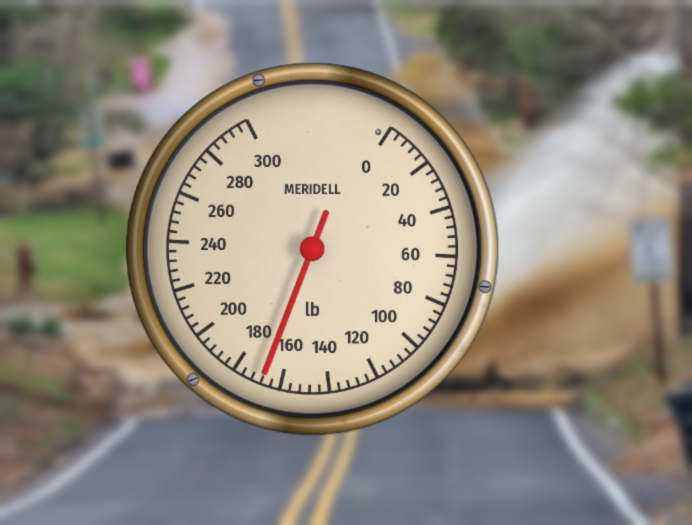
168
